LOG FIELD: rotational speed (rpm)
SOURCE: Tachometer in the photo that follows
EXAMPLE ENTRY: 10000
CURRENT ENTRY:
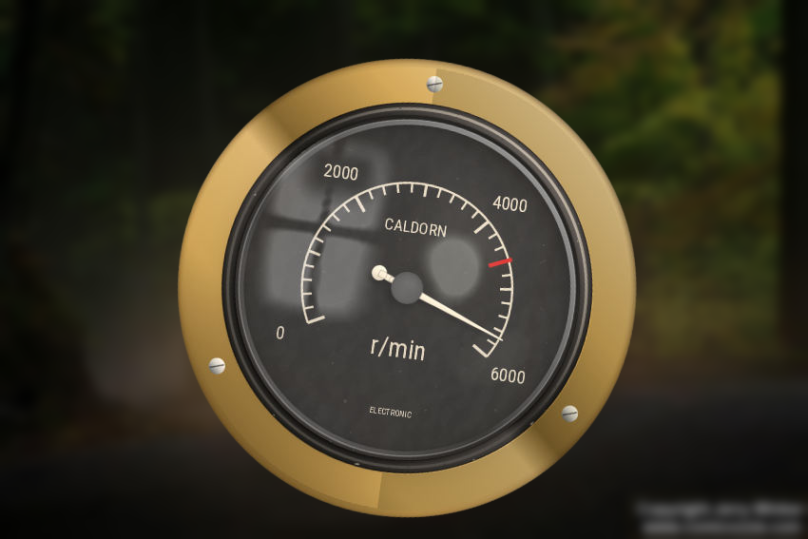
5700
